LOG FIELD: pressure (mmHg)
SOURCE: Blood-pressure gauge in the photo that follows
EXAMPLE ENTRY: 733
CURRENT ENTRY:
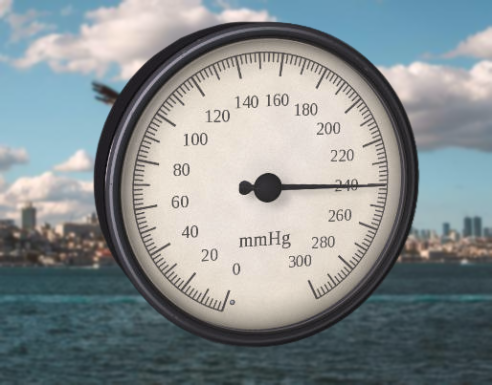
240
